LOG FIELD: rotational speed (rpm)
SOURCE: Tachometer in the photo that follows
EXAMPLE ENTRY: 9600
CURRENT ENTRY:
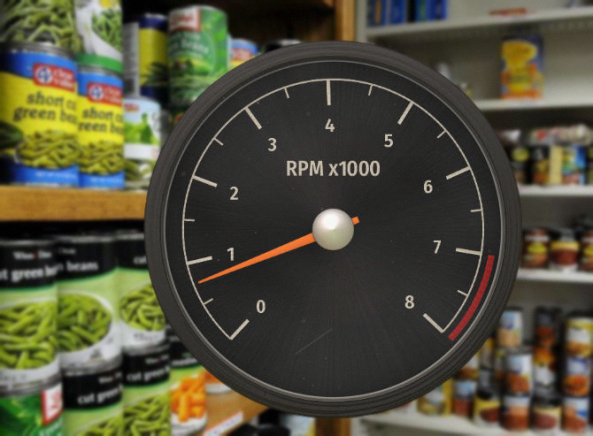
750
